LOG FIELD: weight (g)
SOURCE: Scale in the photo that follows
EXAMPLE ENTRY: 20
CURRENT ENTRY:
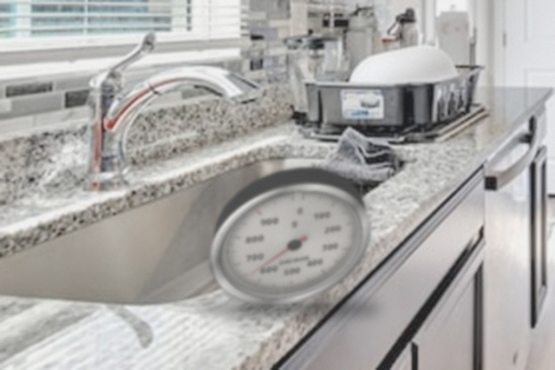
650
